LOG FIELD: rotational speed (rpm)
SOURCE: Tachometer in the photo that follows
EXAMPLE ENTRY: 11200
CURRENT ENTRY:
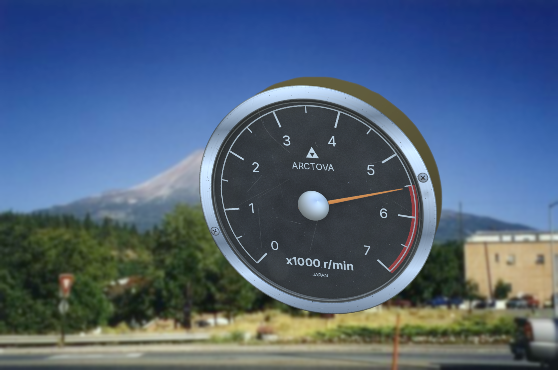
5500
